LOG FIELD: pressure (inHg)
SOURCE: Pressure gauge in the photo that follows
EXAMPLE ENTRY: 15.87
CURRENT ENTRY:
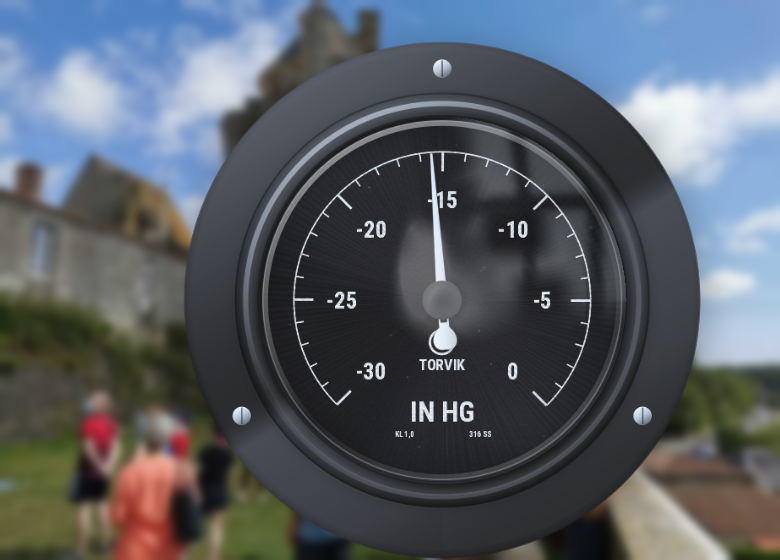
-15.5
